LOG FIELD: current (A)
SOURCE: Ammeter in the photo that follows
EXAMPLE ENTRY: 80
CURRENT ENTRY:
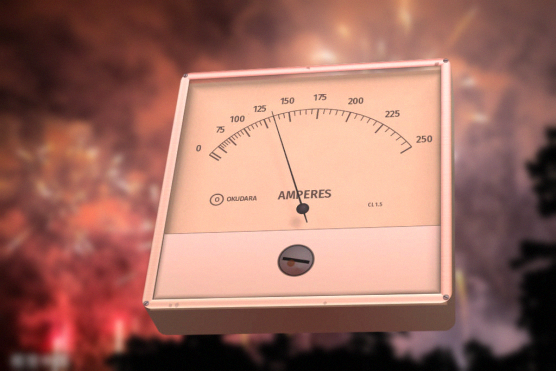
135
